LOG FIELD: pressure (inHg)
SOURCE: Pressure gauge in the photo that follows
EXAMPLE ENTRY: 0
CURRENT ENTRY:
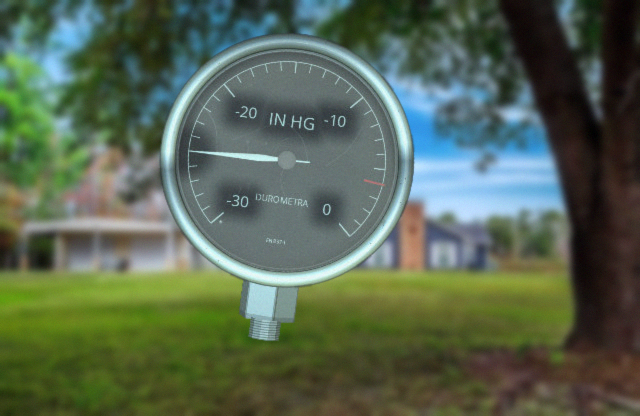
-25
